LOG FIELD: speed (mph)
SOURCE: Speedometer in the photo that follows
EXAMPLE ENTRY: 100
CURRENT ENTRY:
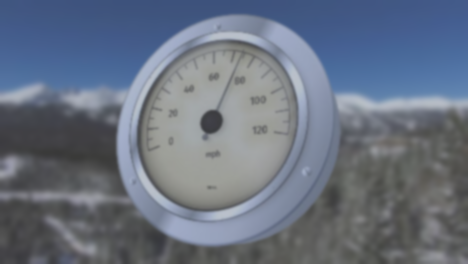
75
